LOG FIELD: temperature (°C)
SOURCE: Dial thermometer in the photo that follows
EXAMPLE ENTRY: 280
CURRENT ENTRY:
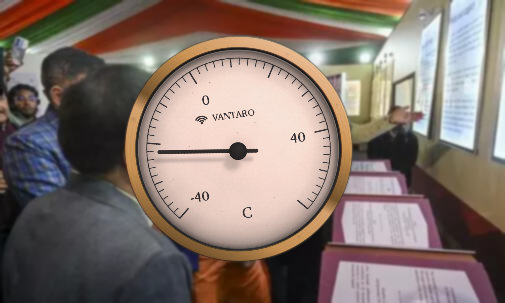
-22
